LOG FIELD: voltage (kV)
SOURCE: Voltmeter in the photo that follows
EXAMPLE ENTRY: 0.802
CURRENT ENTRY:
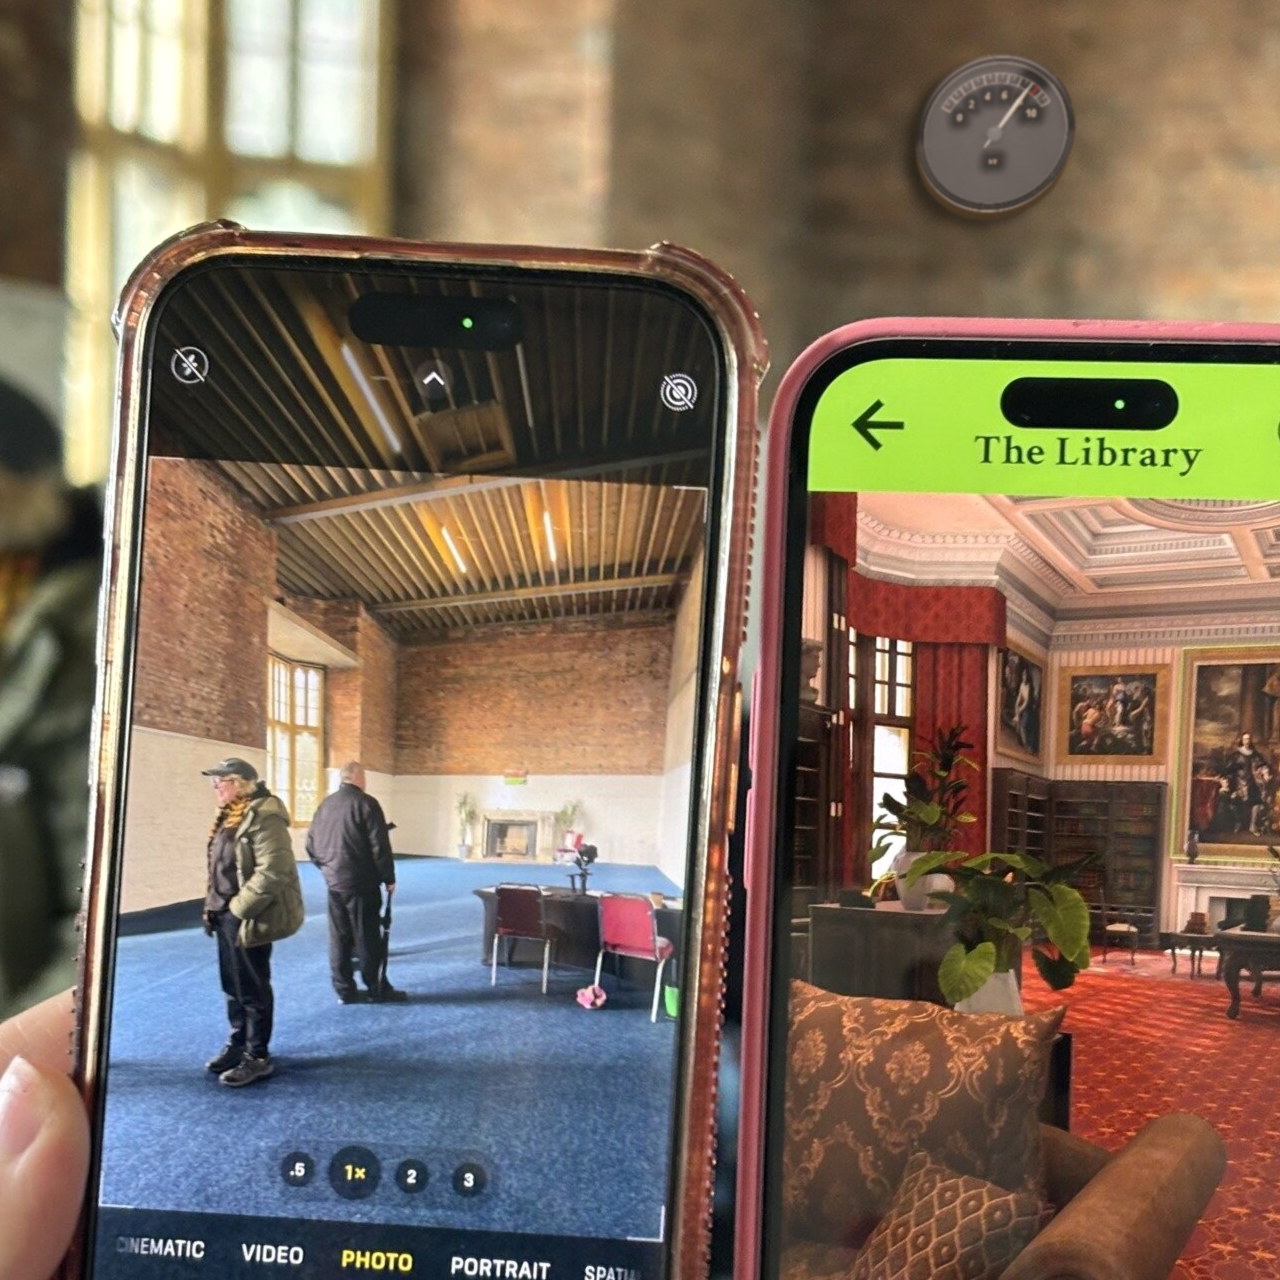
8
